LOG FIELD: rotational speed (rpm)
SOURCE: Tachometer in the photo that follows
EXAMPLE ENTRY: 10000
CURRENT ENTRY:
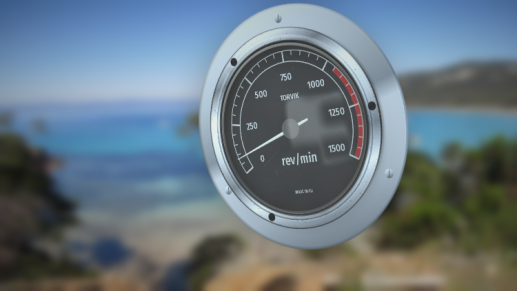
75
